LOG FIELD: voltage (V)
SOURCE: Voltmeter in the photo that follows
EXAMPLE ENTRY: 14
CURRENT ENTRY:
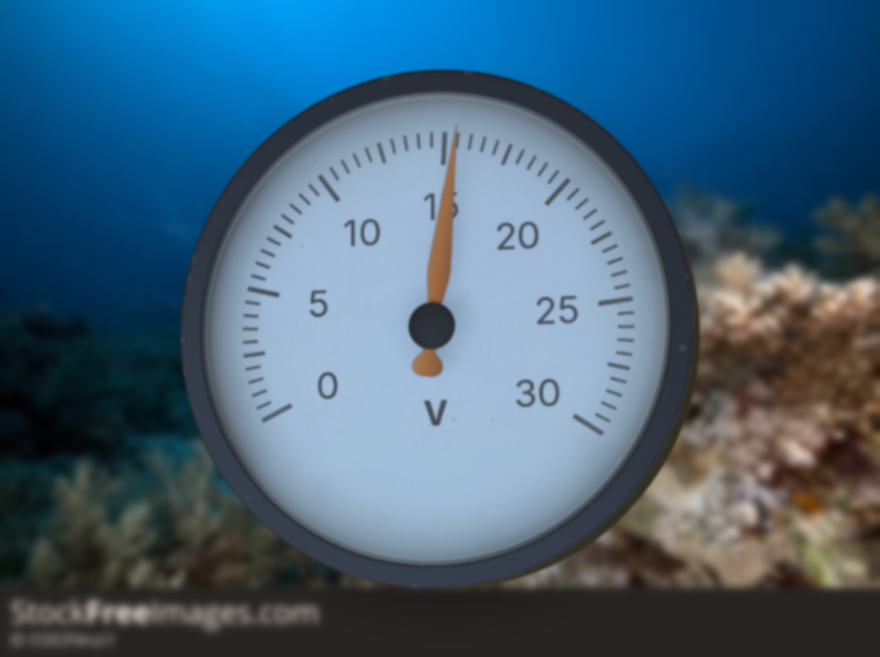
15.5
